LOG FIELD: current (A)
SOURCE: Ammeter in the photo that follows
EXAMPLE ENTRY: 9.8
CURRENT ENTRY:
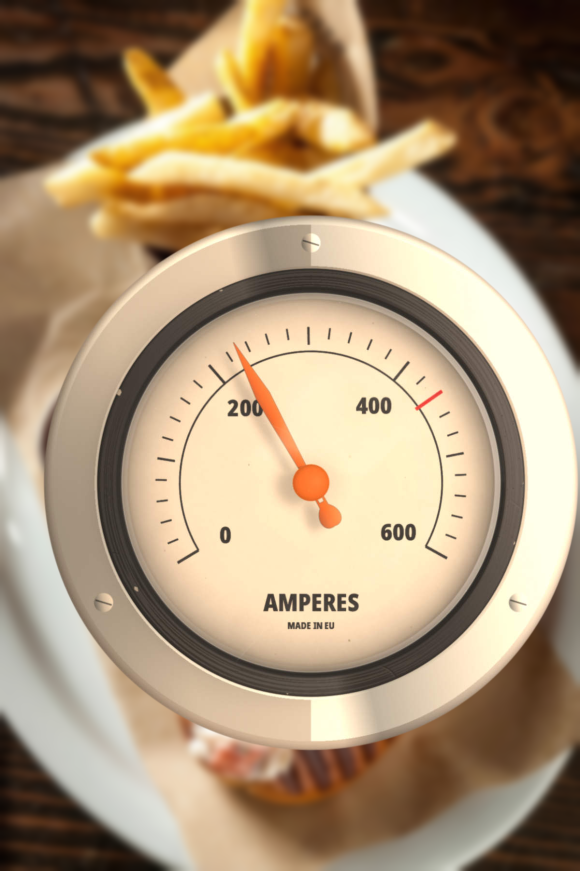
230
